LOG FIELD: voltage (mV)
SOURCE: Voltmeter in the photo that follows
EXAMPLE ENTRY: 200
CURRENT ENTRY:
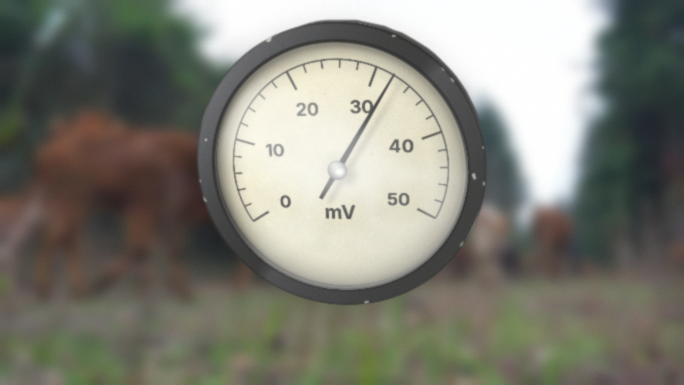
32
